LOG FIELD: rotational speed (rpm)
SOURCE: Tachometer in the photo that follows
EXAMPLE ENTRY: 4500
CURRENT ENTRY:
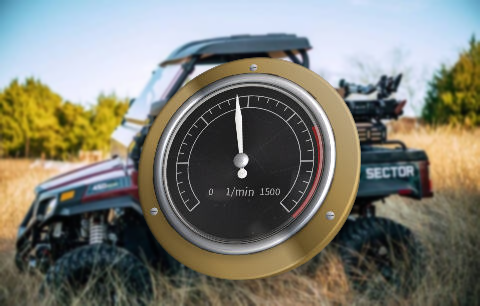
700
